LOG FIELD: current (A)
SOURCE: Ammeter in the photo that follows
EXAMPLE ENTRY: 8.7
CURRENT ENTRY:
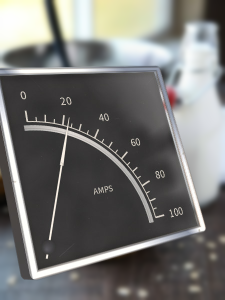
22.5
